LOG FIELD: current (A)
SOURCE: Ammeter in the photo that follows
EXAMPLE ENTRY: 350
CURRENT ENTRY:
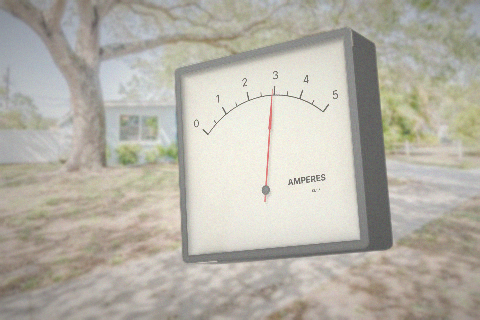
3
